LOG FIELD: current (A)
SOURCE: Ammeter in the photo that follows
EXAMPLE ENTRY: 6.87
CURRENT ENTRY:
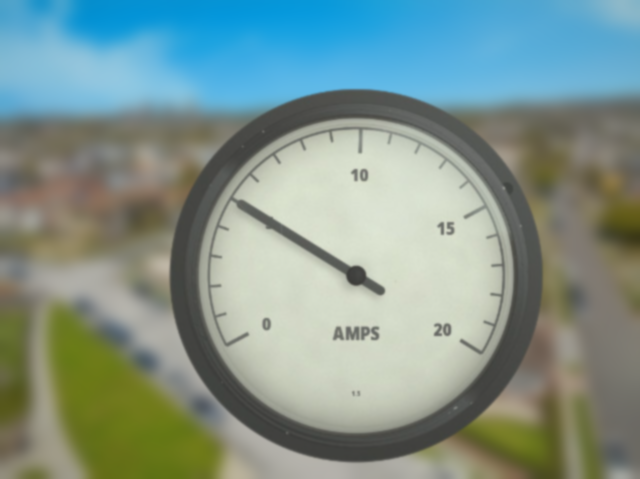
5
